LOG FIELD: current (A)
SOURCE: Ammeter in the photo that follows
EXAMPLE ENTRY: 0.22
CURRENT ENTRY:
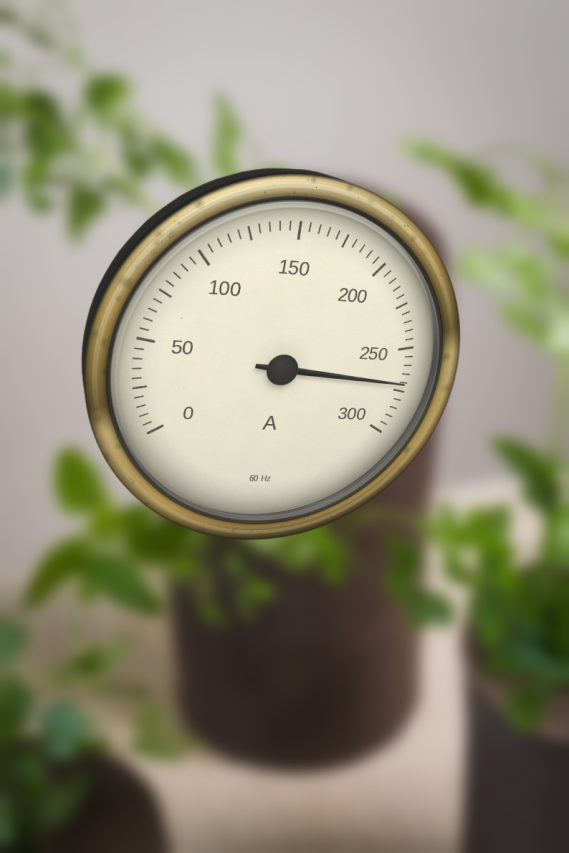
270
